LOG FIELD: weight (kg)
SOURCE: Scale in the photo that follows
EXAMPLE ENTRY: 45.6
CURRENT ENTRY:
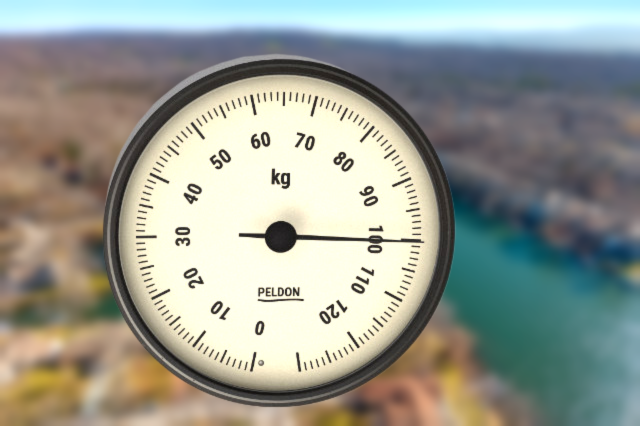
100
